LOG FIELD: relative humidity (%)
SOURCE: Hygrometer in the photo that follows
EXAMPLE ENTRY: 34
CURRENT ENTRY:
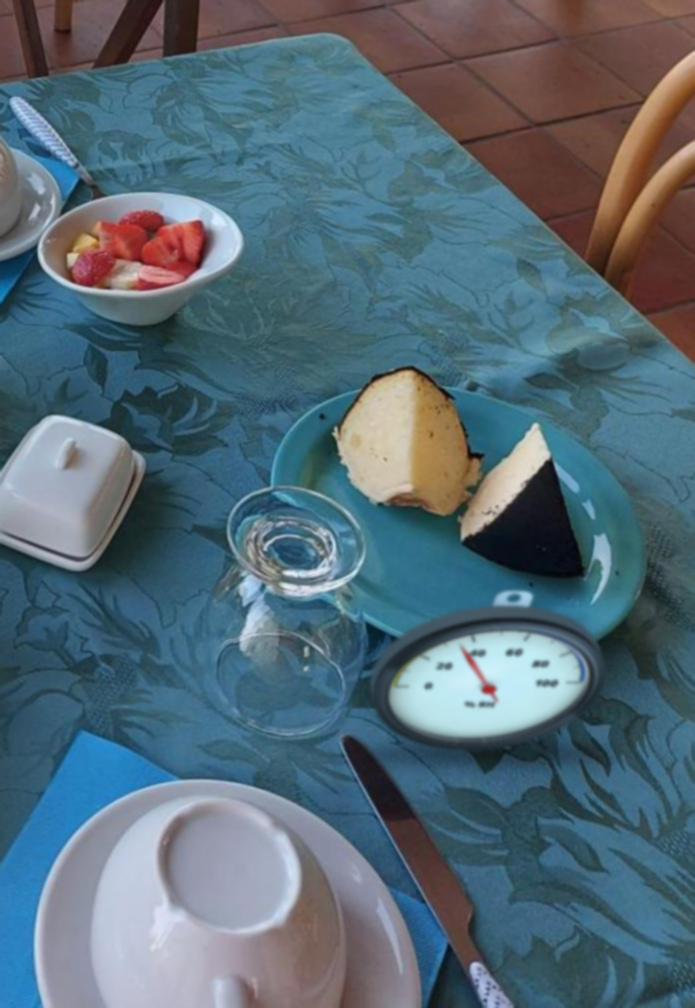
35
